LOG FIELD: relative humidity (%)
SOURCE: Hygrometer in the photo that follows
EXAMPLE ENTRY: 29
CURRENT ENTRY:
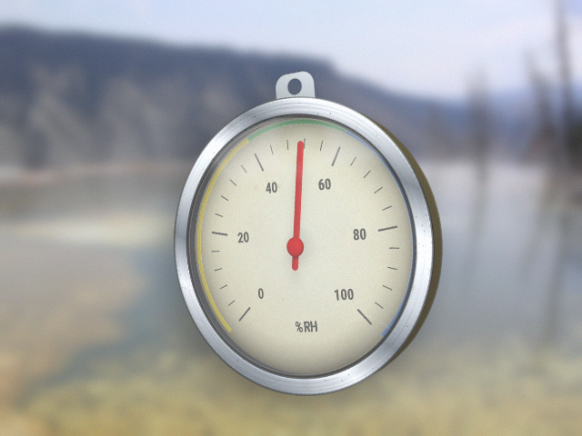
52
